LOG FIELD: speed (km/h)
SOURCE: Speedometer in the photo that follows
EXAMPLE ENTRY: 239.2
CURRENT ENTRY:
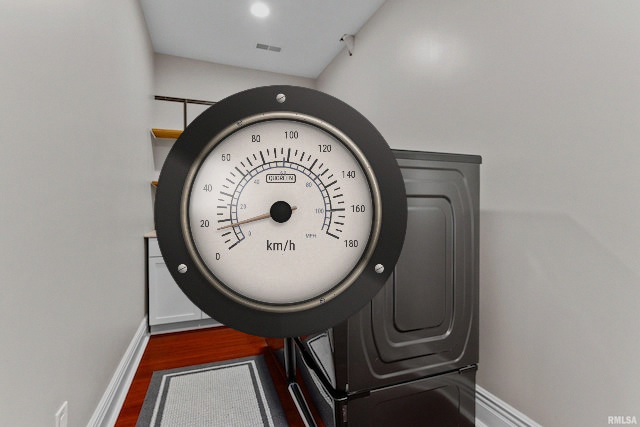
15
